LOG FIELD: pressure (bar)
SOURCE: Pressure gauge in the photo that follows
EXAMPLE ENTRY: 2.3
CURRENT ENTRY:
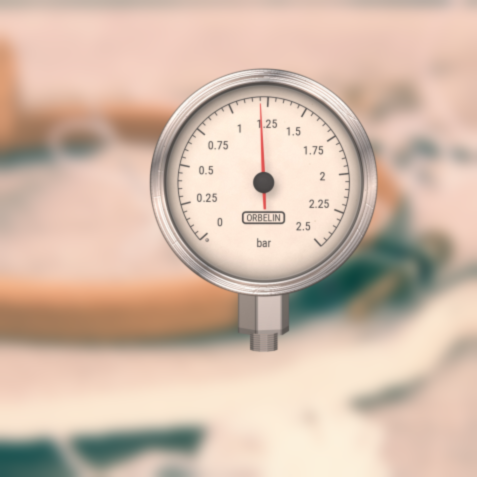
1.2
